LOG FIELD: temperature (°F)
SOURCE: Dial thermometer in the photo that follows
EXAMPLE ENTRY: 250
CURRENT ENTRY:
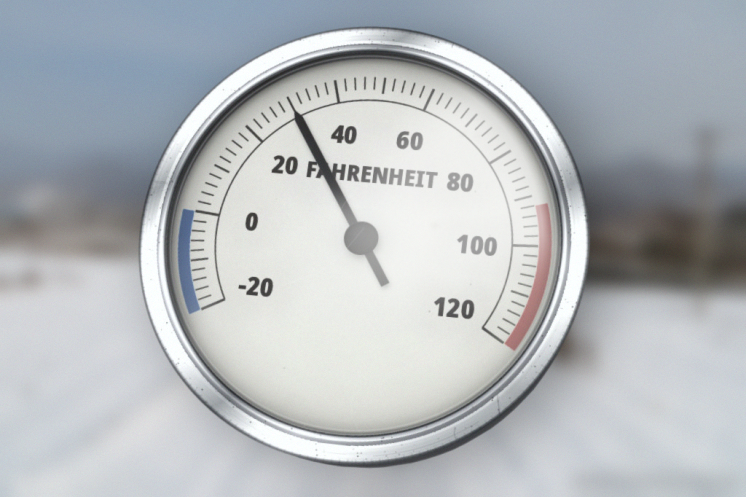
30
